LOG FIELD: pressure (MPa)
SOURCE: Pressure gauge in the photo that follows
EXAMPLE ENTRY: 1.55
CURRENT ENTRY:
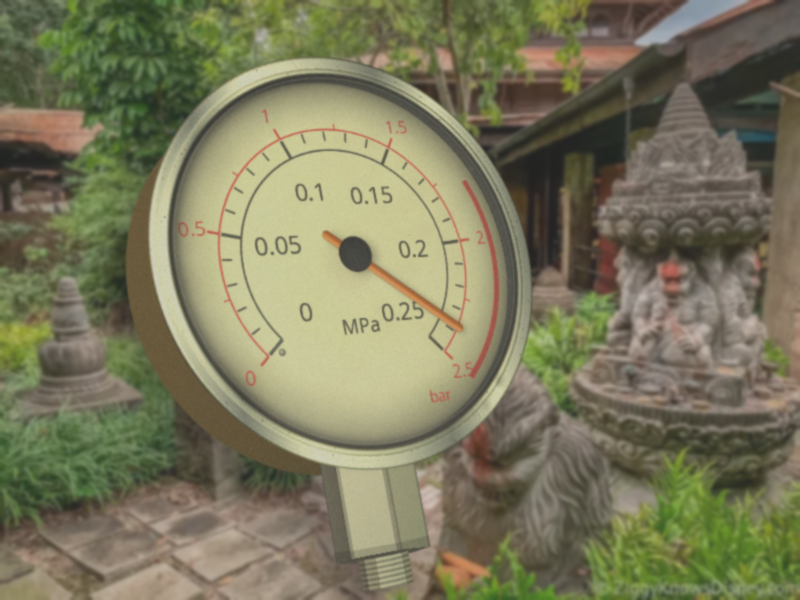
0.24
